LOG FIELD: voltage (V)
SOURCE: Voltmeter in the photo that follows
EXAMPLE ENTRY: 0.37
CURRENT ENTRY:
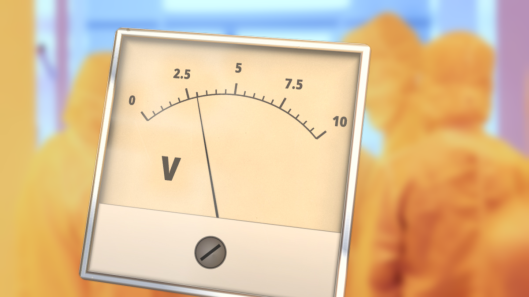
3
